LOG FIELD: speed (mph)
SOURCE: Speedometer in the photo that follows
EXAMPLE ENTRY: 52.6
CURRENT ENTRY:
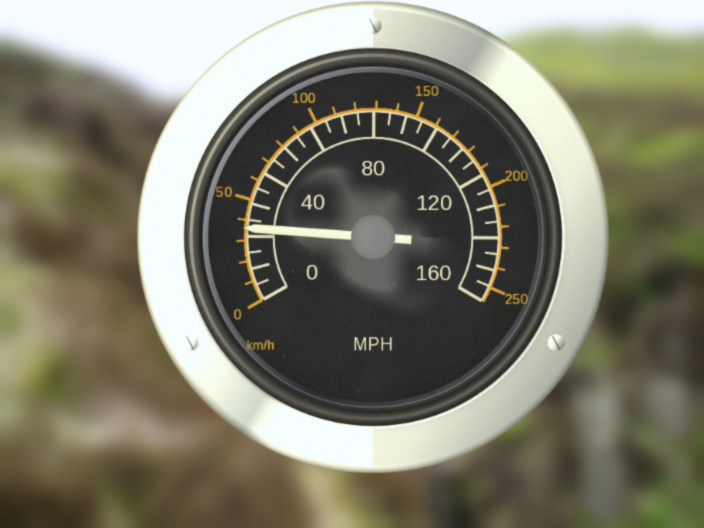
22.5
